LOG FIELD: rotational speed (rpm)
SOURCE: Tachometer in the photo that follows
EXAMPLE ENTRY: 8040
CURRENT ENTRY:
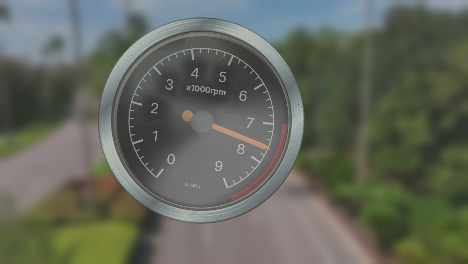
7600
